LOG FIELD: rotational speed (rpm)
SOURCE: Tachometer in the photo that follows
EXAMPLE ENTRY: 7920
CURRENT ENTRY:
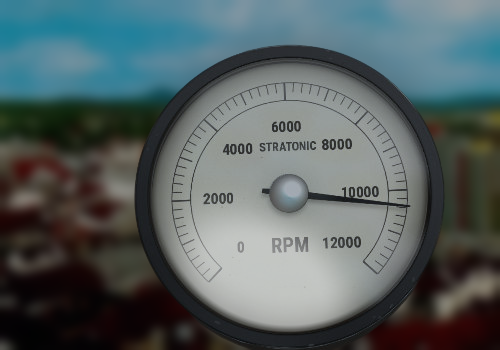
10400
